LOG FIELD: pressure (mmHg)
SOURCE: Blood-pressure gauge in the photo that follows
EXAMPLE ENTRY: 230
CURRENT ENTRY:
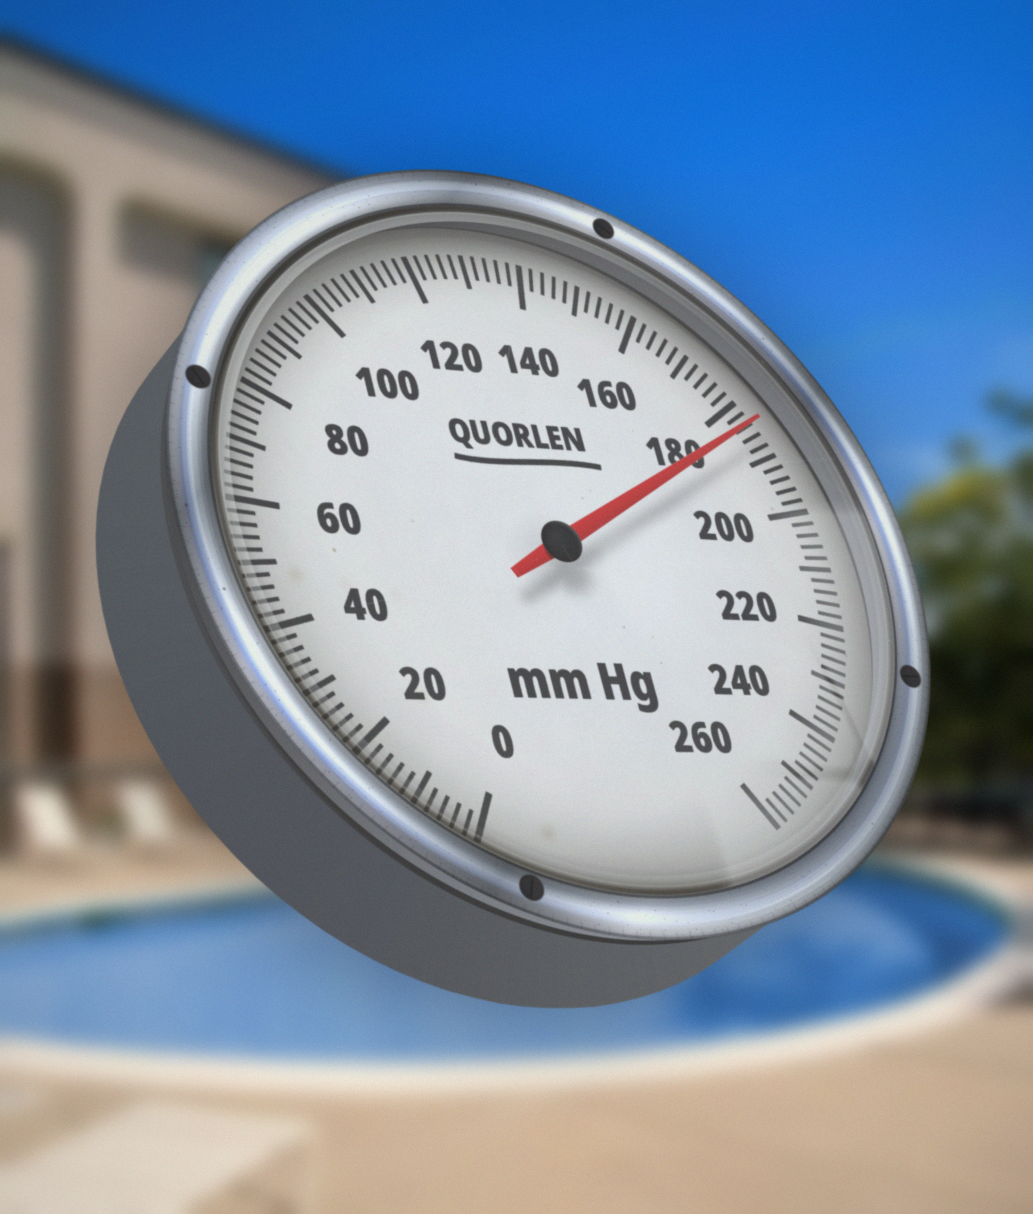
184
